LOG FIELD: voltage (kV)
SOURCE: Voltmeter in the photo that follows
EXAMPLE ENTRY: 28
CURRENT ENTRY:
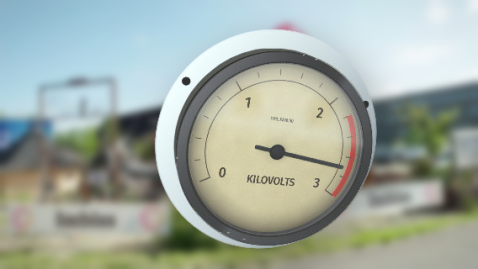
2.7
